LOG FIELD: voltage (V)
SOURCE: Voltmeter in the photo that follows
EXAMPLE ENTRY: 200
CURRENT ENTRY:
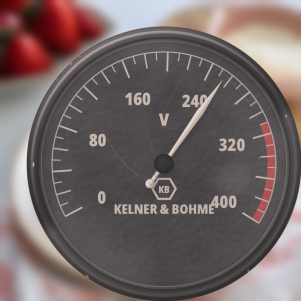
255
